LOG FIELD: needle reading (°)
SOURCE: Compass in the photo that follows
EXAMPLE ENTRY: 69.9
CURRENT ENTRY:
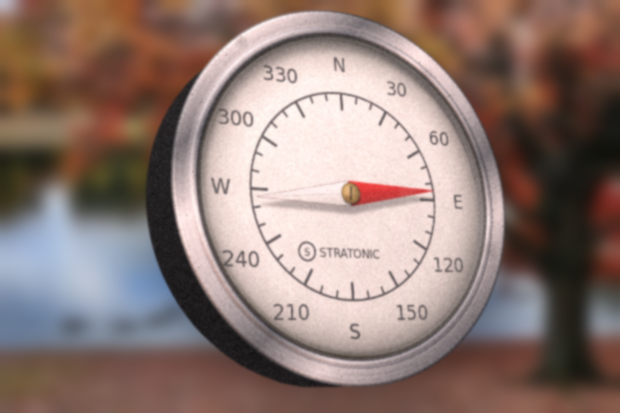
85
